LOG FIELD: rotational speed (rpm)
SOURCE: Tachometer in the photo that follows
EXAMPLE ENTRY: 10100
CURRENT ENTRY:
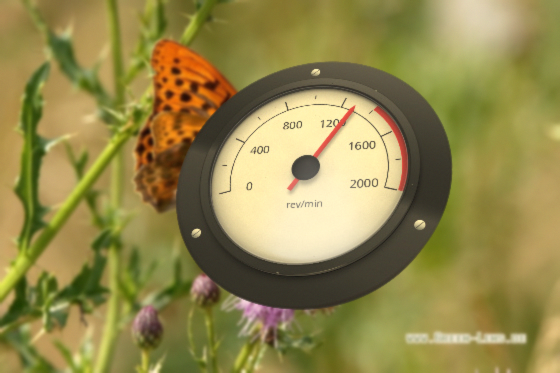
1300
